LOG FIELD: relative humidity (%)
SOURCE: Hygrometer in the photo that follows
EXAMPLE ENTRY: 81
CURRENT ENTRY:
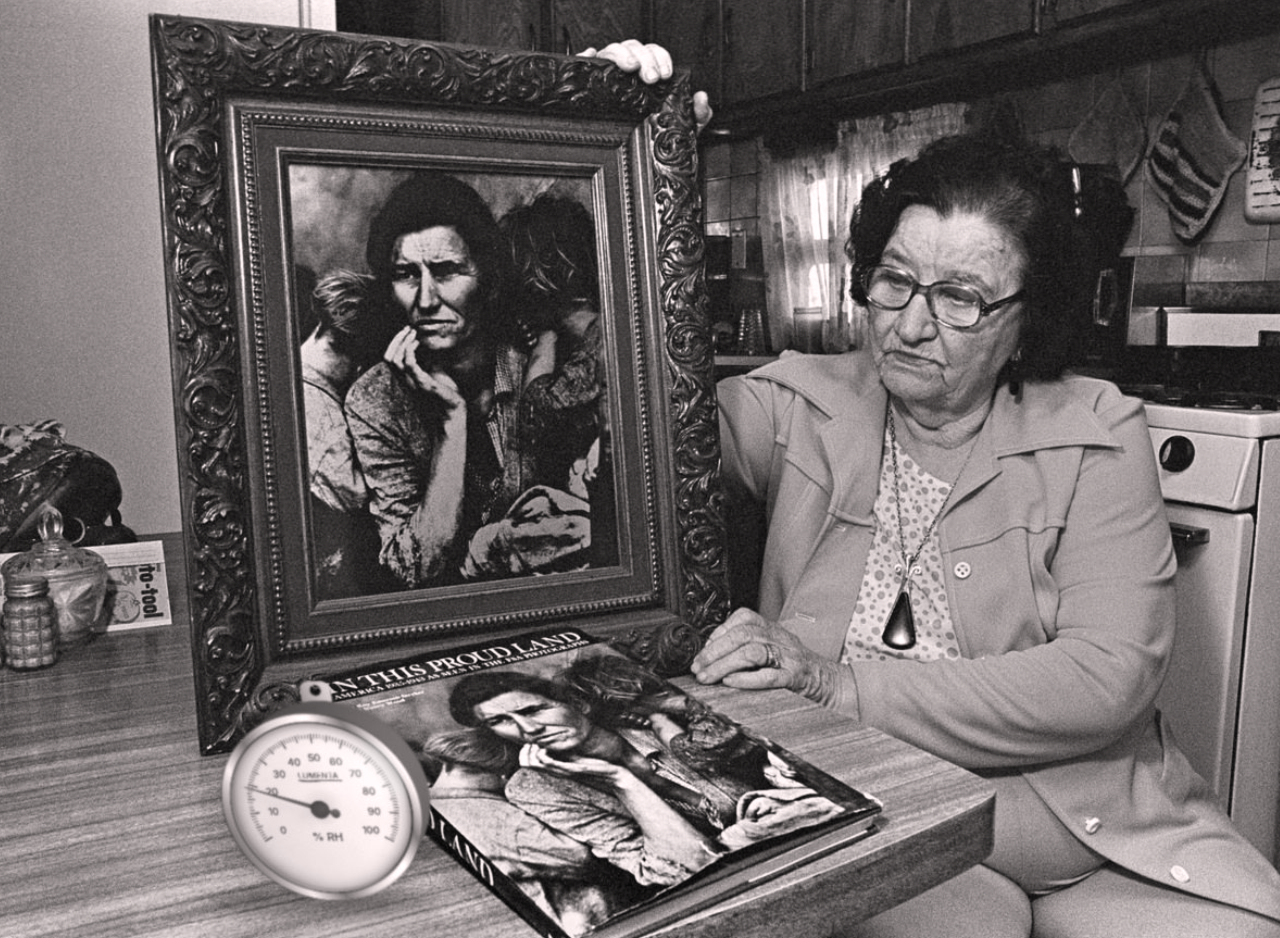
20
